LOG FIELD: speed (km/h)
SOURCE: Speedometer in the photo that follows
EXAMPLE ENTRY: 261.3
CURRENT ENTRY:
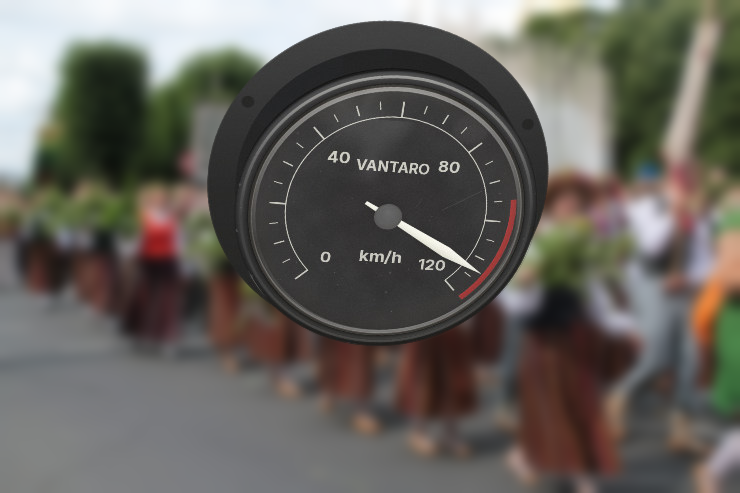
112.5
